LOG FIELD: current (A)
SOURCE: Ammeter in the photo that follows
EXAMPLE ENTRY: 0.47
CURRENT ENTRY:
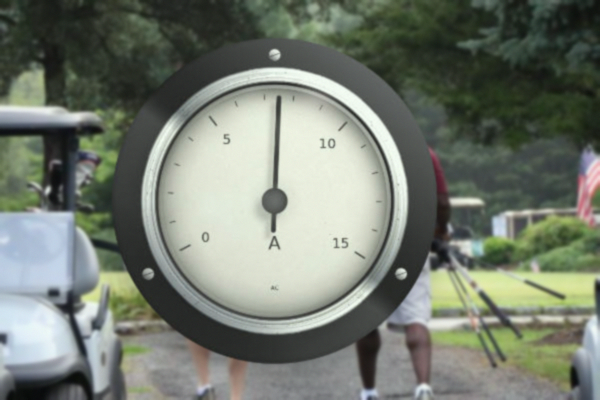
7.5
